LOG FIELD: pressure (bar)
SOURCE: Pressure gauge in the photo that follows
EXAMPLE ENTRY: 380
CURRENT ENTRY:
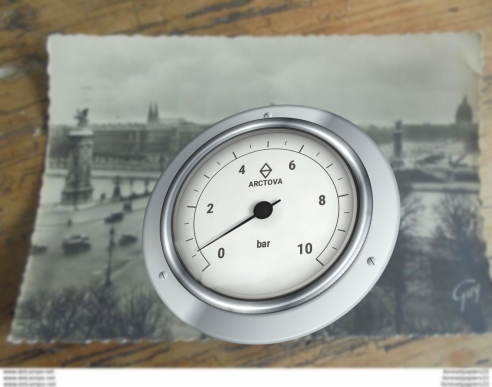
0.5
